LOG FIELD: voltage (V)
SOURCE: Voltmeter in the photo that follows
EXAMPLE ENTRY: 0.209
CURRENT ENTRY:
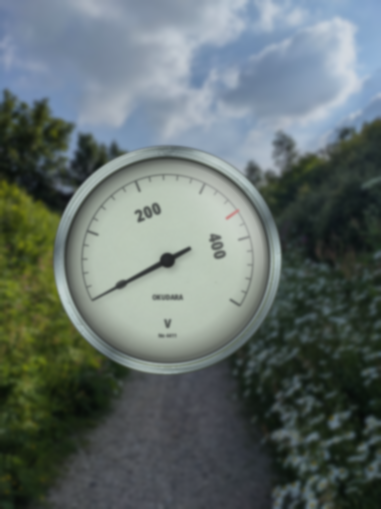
0
